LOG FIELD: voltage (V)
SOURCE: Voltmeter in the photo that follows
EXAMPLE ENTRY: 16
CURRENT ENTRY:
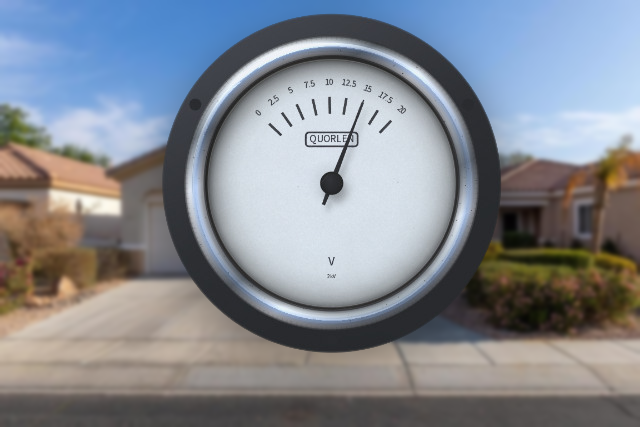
15
